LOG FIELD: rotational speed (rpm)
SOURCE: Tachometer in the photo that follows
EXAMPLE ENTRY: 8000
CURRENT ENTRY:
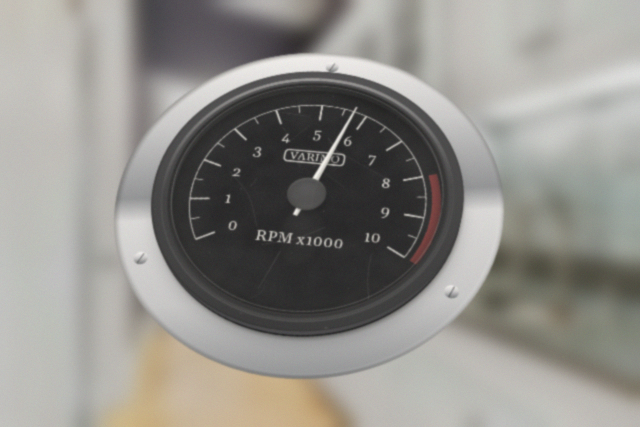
5750
